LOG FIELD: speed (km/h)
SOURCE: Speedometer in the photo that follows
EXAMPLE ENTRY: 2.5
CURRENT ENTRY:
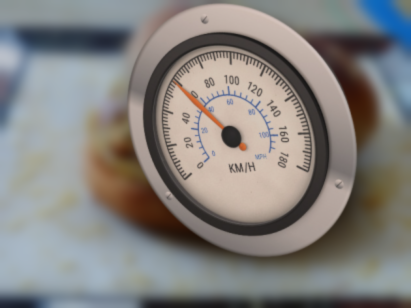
60
